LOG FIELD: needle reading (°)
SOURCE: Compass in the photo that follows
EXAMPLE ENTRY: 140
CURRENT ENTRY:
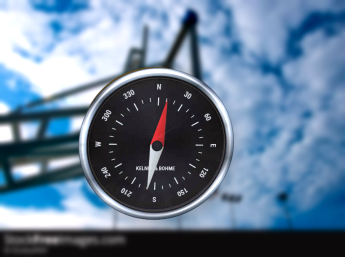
10
